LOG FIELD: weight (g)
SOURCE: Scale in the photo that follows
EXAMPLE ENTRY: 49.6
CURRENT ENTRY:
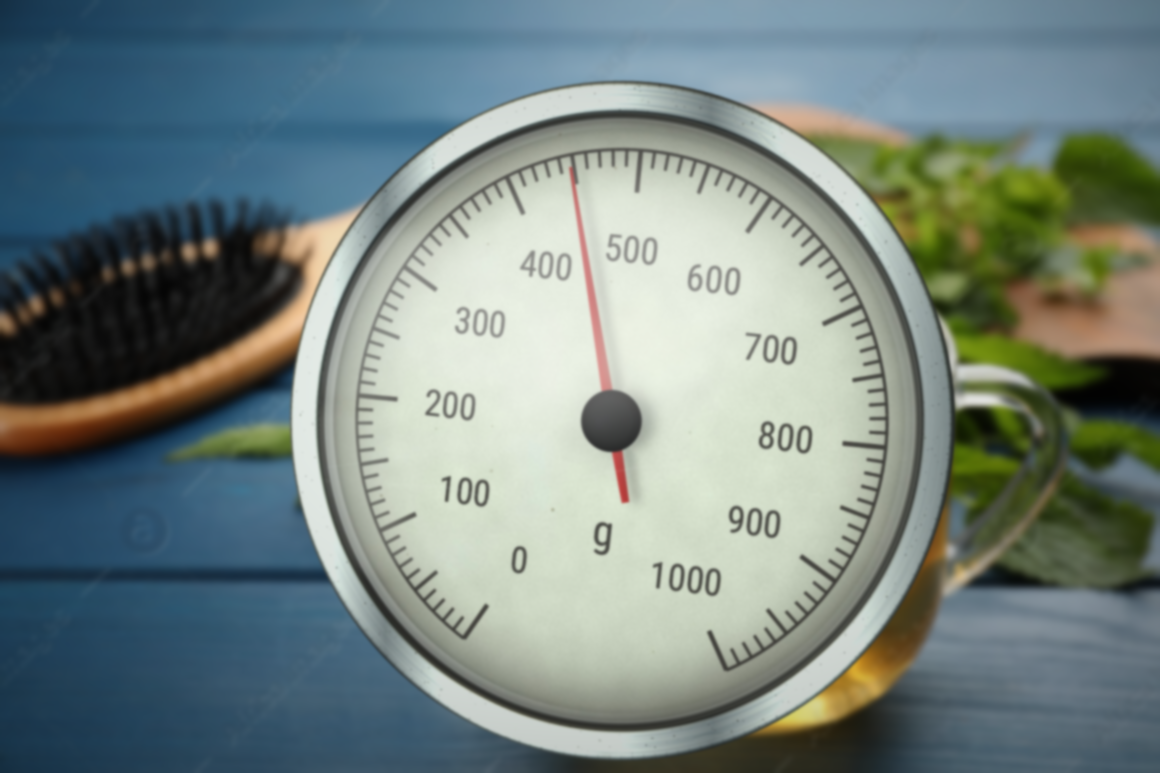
450
